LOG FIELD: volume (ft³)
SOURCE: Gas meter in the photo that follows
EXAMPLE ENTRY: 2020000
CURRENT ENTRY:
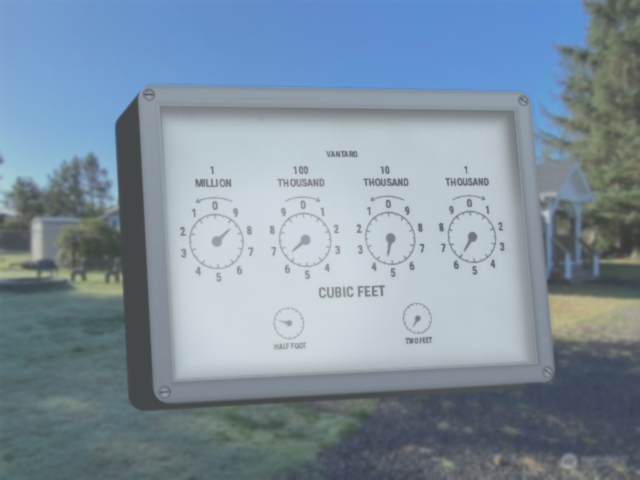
864600
